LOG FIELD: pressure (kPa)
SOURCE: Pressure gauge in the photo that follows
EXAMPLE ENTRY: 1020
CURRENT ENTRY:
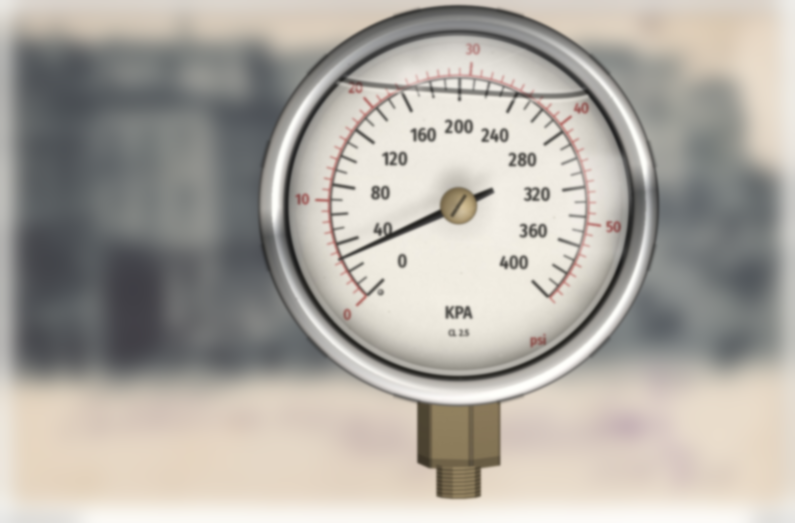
30
